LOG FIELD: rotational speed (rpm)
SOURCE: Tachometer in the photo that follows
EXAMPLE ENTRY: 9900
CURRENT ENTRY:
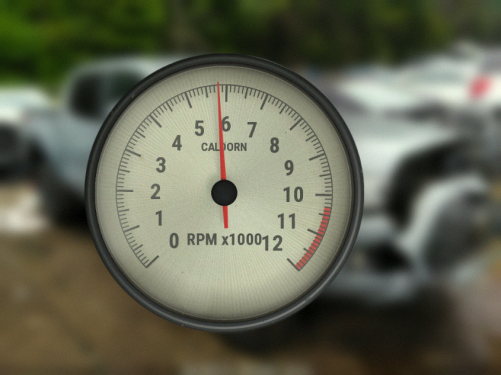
5800
